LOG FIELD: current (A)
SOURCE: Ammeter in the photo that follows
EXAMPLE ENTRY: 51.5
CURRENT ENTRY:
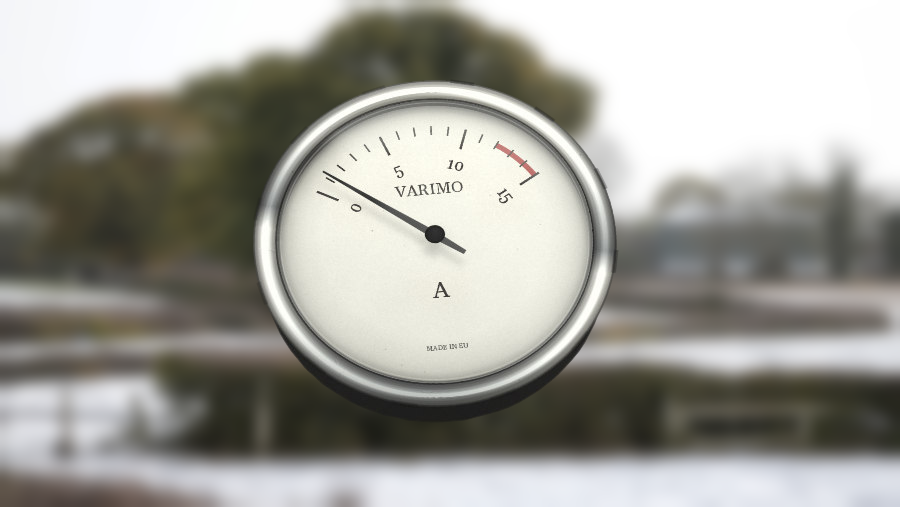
1
